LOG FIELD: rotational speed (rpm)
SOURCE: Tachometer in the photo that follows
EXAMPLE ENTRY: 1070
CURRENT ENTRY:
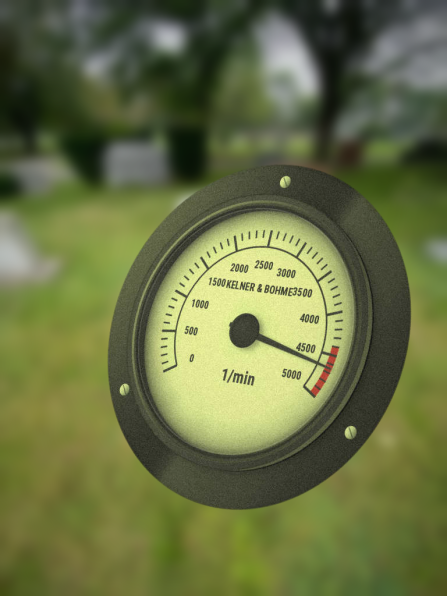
4650
